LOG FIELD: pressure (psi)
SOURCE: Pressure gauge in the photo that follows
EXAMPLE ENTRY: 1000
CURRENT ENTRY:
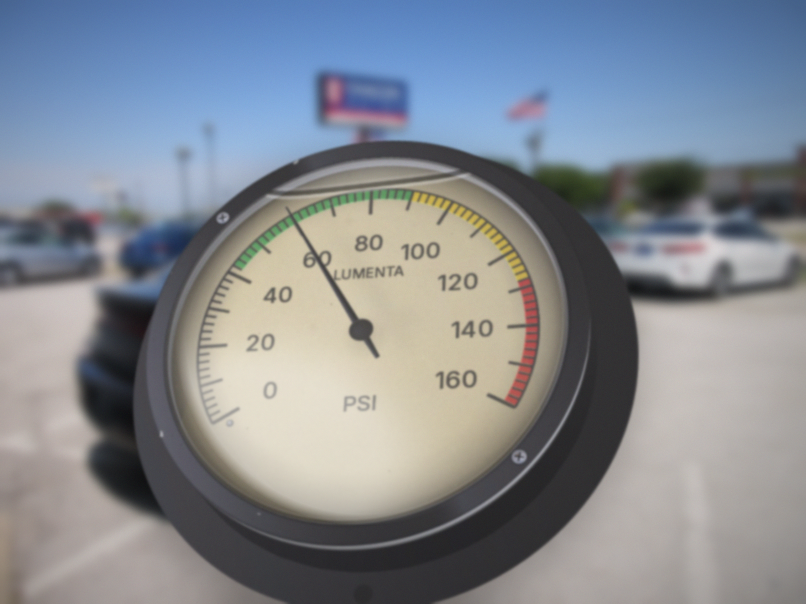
60
